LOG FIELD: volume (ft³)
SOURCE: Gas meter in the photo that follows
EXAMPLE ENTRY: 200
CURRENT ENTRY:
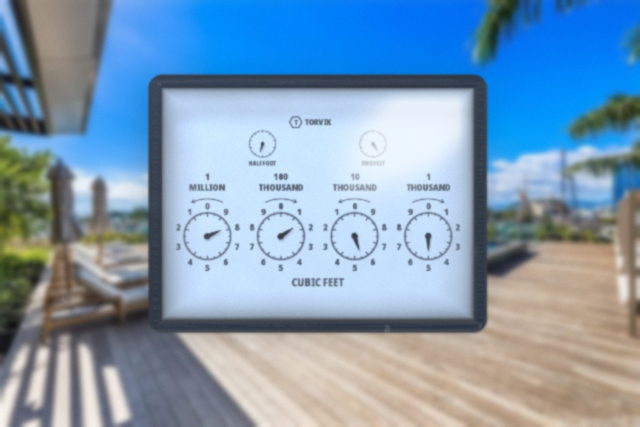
815500
